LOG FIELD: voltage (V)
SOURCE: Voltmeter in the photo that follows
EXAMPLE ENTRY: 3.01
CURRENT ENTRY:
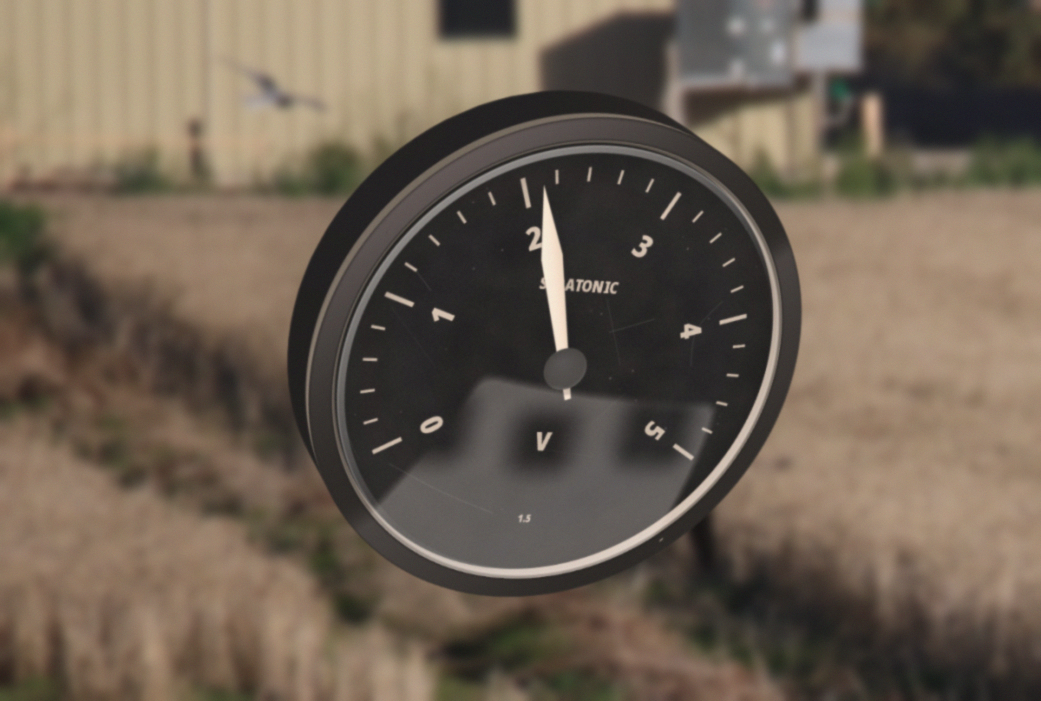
2.1
